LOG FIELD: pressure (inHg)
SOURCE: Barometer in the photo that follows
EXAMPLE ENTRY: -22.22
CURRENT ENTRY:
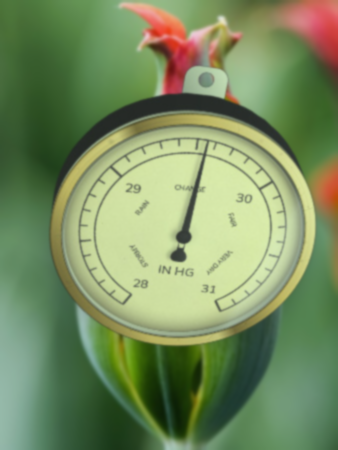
29.55
